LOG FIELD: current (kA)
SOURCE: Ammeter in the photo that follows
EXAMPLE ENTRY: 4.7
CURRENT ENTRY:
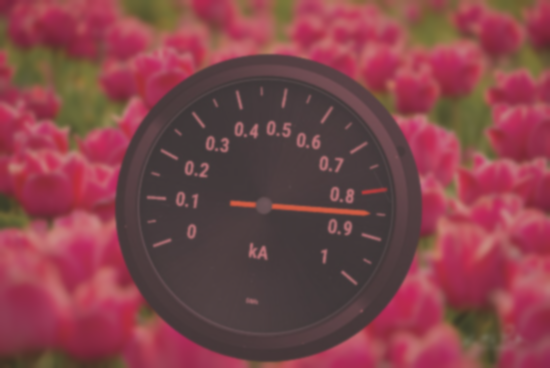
0.85
